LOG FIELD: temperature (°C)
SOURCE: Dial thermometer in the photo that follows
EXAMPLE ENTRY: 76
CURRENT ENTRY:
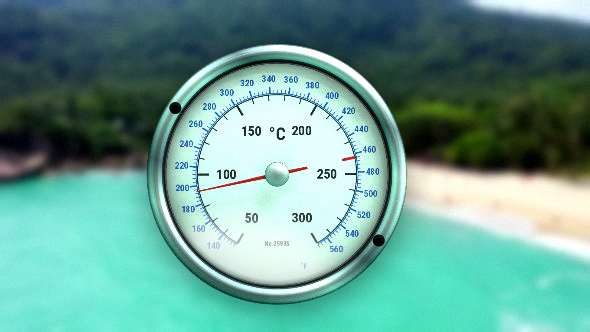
90
